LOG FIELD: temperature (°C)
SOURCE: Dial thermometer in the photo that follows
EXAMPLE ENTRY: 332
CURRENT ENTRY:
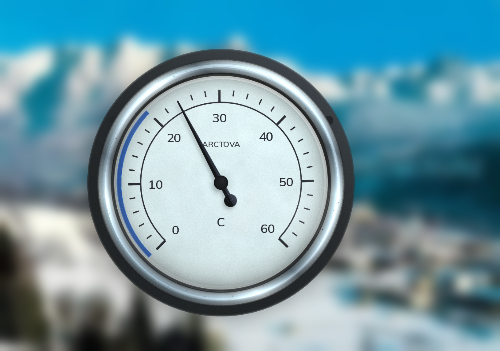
24
